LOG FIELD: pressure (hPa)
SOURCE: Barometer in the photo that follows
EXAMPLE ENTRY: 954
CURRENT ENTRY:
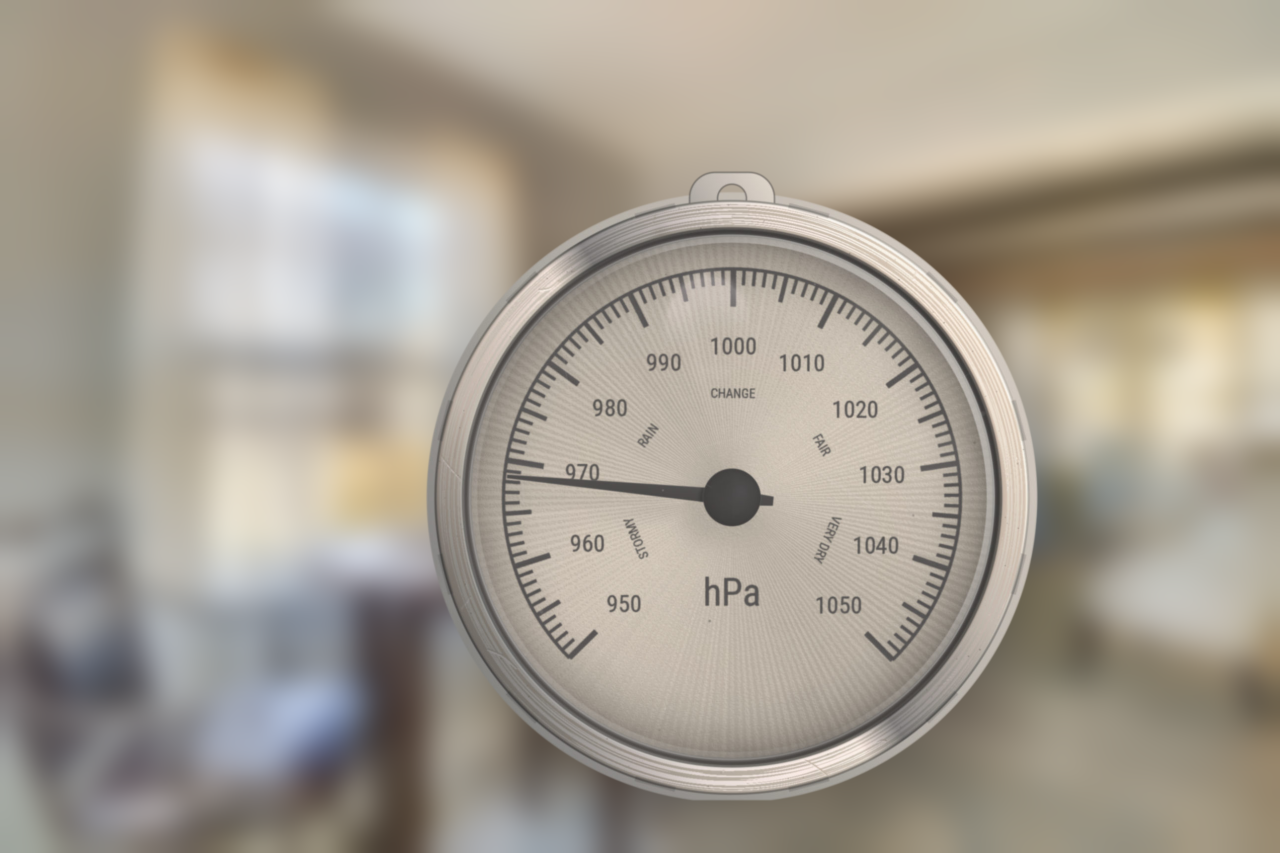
968.5
